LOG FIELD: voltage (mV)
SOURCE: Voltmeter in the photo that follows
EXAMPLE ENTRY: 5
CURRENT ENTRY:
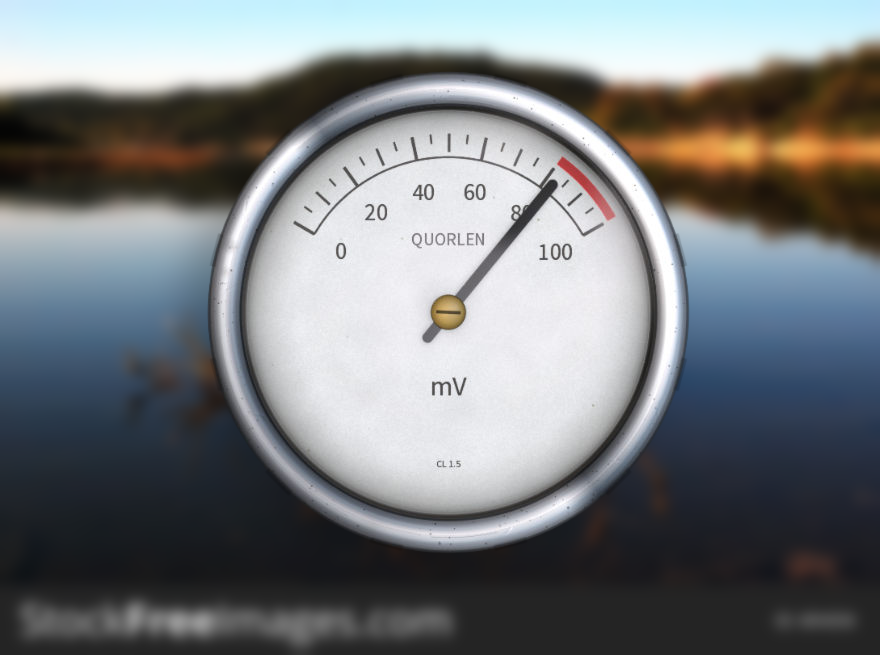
82.5
